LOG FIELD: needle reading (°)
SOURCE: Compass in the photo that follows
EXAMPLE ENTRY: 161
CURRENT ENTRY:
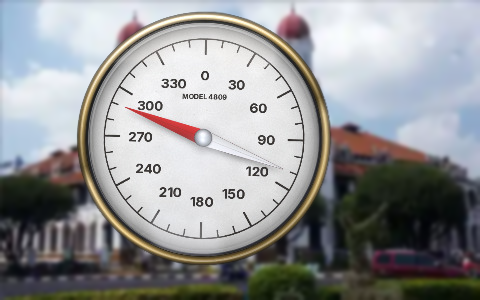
290
